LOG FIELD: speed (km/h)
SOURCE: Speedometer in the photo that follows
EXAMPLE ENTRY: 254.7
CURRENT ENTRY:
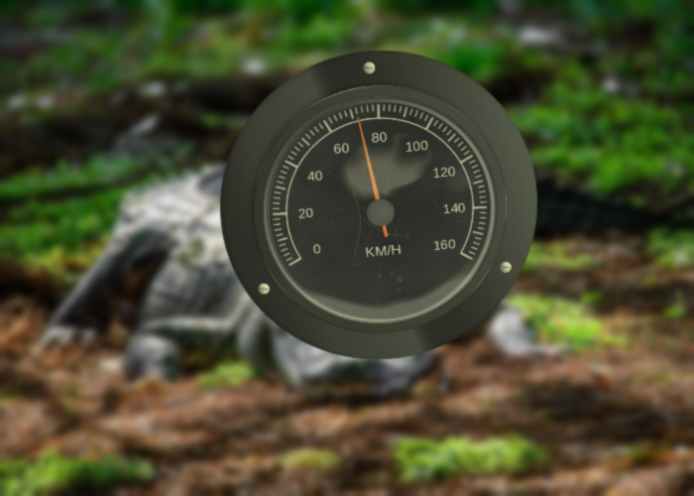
72
